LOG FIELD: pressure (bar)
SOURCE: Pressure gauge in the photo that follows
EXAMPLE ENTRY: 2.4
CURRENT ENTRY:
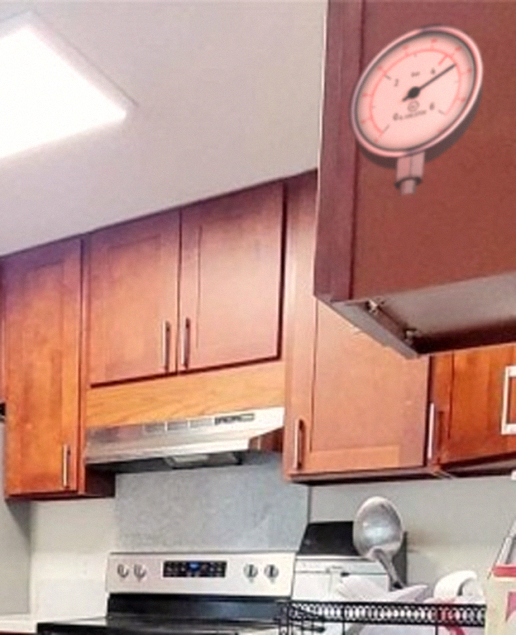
4.5
